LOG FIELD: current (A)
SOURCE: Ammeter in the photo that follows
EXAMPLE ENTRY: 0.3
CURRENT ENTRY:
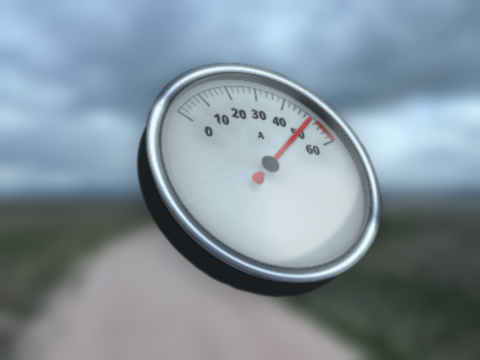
50
